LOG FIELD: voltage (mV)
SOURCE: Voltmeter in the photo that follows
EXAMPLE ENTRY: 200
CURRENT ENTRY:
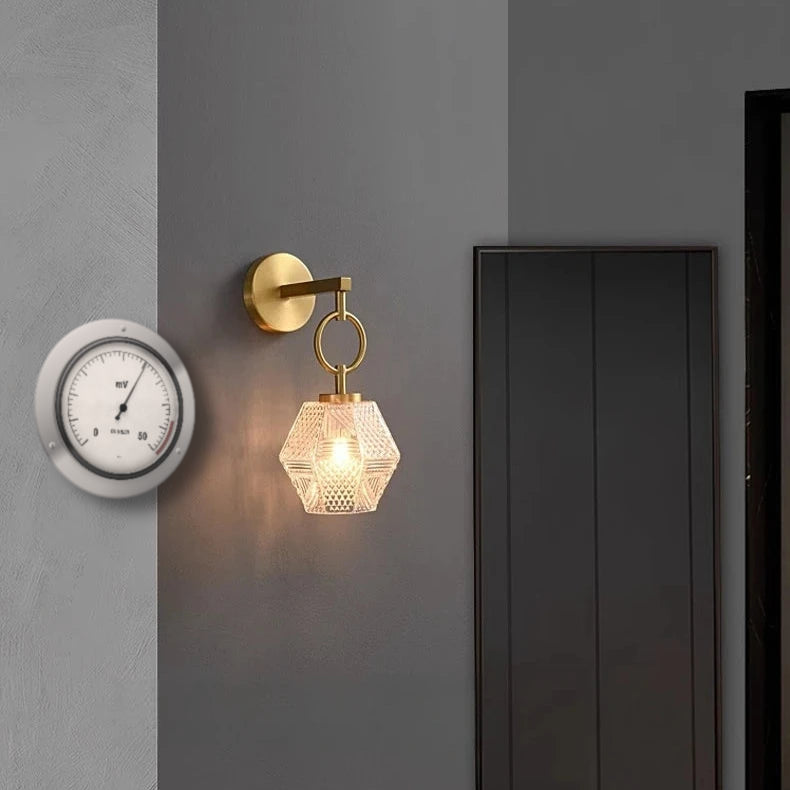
30
